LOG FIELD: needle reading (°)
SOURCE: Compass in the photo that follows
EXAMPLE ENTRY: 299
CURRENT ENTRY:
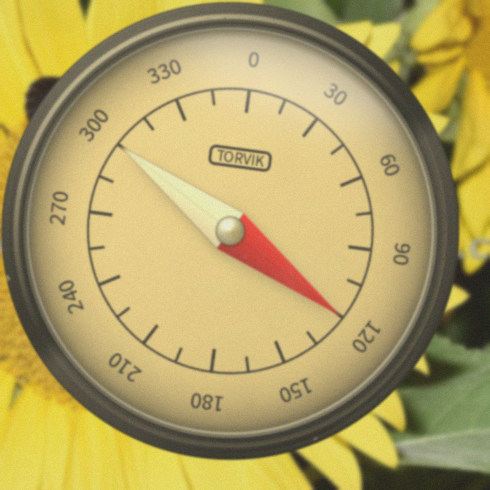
120
